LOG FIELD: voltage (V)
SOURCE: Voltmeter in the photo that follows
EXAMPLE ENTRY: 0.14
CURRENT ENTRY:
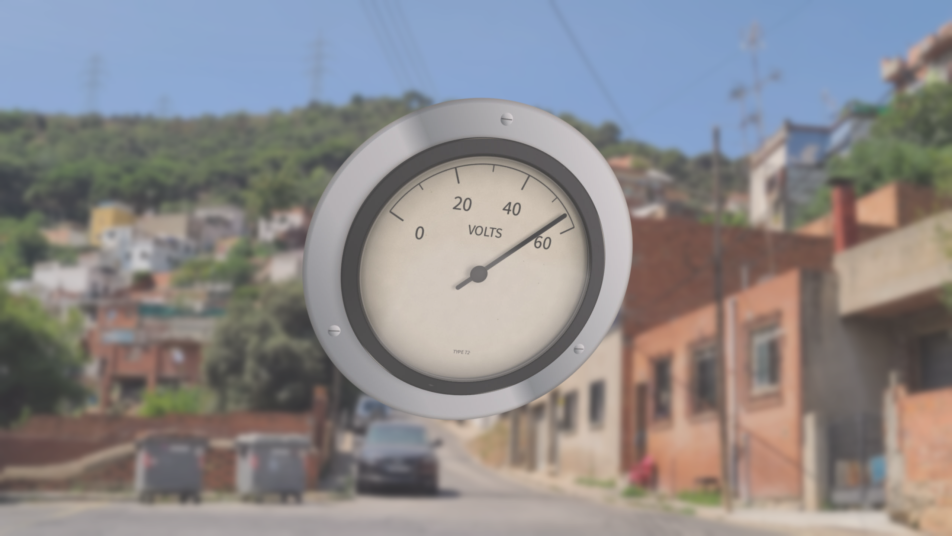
55
